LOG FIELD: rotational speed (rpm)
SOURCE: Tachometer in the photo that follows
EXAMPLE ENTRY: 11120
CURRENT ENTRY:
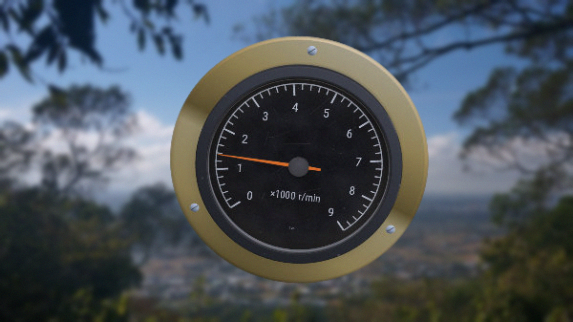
1400
